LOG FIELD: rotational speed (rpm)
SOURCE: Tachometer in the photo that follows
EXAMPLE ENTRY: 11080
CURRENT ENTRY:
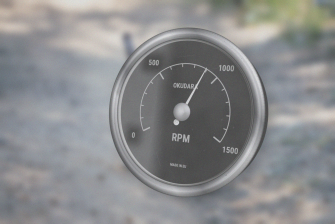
900
